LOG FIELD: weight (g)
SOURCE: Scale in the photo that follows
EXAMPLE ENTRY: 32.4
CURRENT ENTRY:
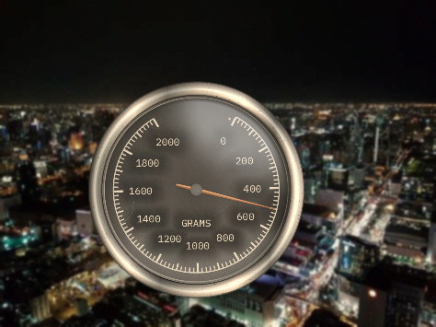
500
